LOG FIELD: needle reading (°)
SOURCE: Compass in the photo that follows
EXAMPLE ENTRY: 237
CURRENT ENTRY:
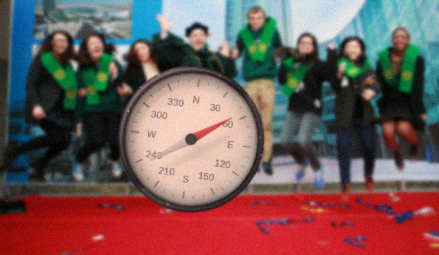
55
